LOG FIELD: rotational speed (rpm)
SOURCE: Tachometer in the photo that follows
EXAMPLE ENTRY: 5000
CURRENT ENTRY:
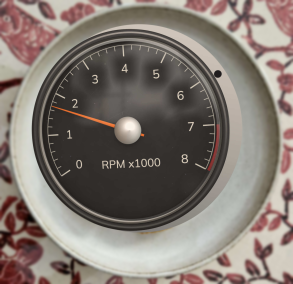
1700
